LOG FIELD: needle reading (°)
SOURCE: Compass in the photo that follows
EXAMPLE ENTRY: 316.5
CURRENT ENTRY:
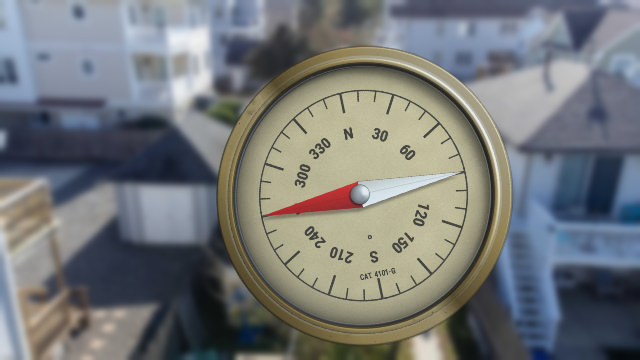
270
